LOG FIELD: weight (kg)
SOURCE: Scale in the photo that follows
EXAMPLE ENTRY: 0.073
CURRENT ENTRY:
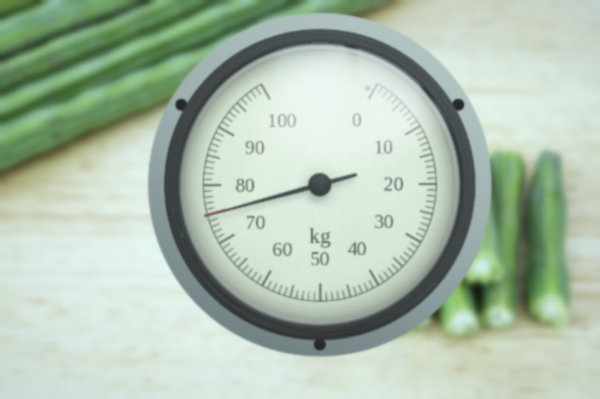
75
